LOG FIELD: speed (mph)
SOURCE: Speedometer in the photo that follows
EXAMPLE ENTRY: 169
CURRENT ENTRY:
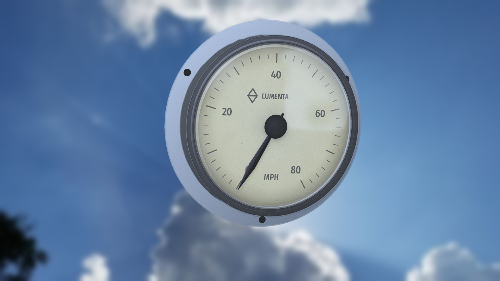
0
